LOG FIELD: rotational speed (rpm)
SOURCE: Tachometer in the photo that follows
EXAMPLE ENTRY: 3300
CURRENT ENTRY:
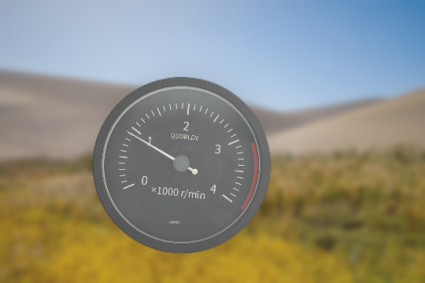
900
